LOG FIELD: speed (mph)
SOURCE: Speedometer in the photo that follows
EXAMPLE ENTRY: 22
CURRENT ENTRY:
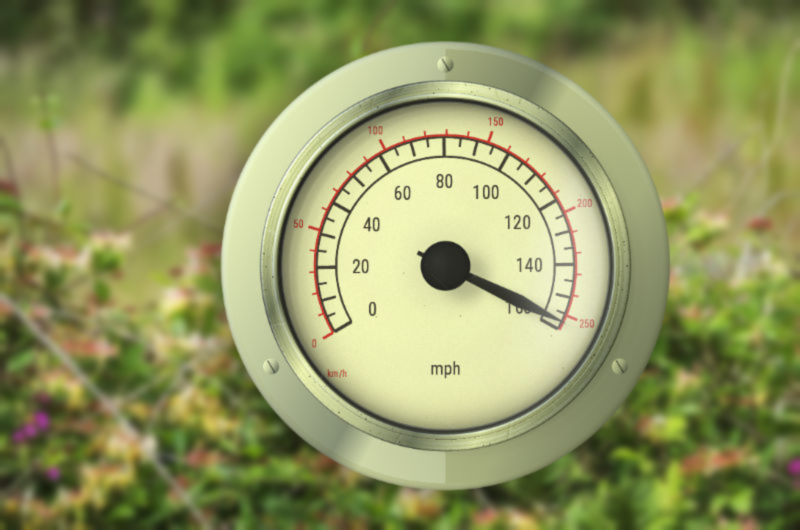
157.5
